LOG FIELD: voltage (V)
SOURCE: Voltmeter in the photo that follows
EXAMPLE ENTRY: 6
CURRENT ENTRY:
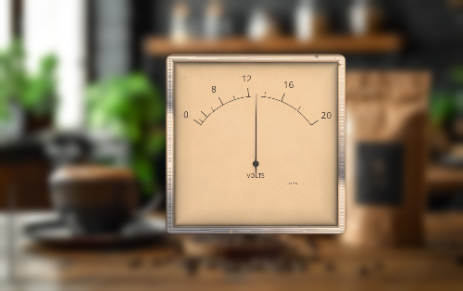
13
